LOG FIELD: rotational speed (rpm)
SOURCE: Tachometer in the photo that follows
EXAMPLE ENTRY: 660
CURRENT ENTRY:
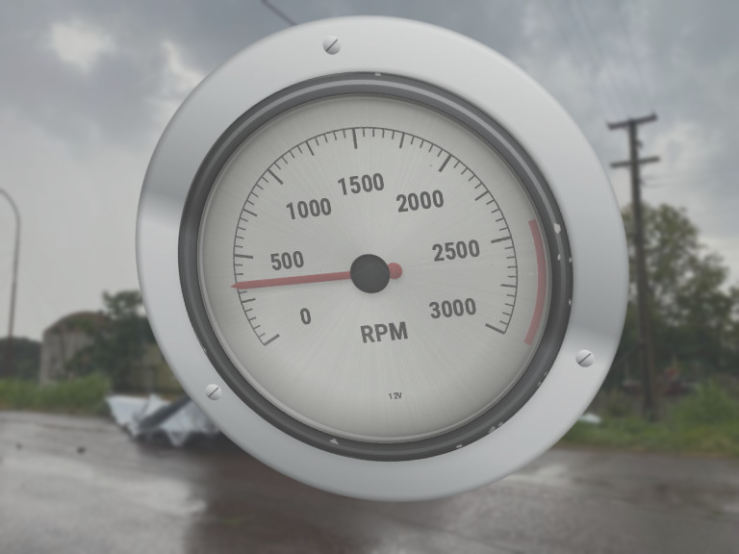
350
